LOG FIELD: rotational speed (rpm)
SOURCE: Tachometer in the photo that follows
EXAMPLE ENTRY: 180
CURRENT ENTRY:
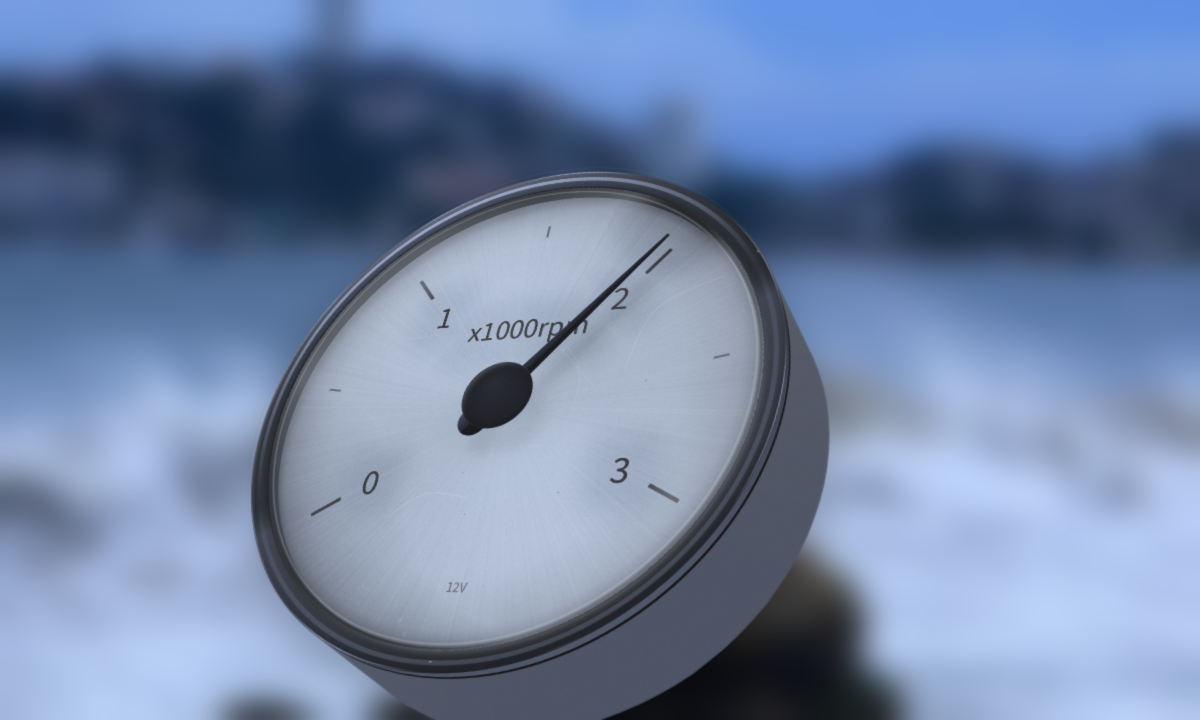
2000
